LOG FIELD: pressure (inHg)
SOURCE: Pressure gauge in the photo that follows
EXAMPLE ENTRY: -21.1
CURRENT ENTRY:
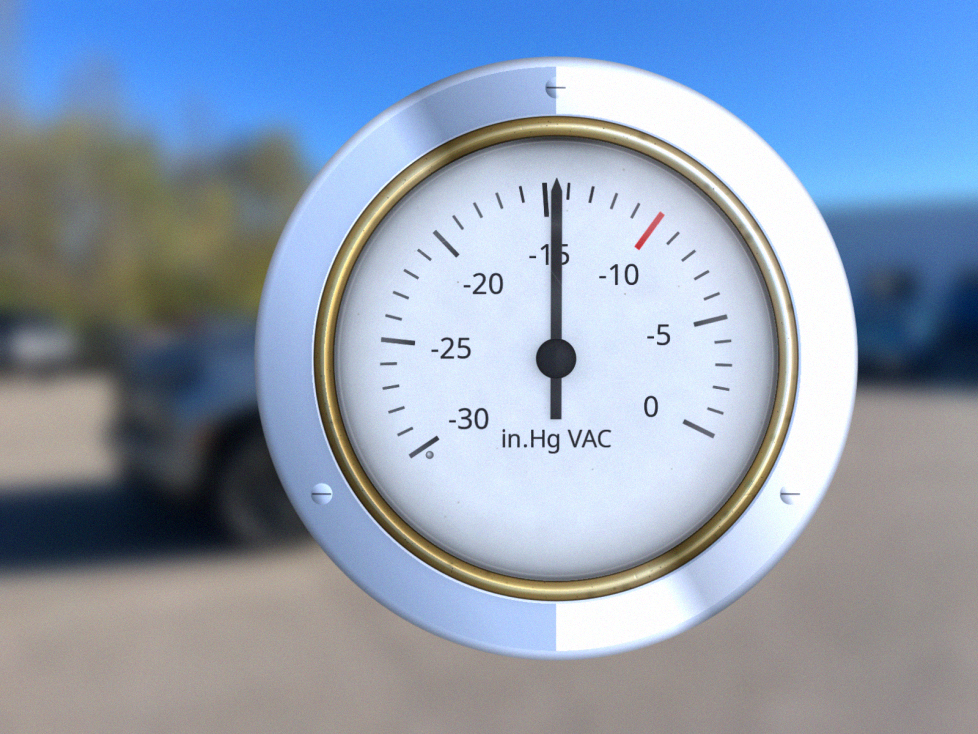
-14.5
